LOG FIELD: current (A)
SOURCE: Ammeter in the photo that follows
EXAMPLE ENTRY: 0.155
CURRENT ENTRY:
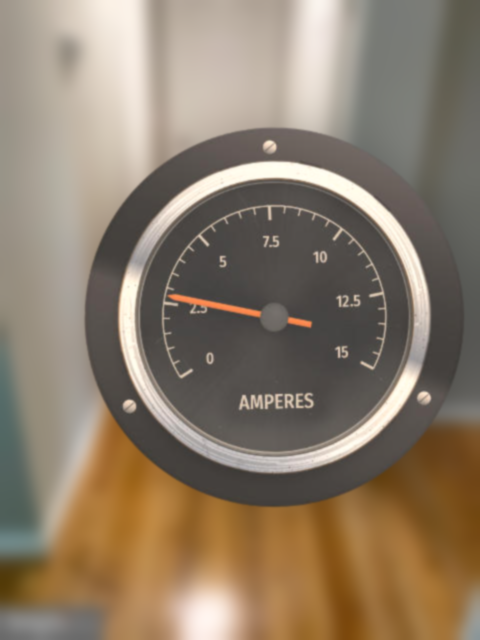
2.75
